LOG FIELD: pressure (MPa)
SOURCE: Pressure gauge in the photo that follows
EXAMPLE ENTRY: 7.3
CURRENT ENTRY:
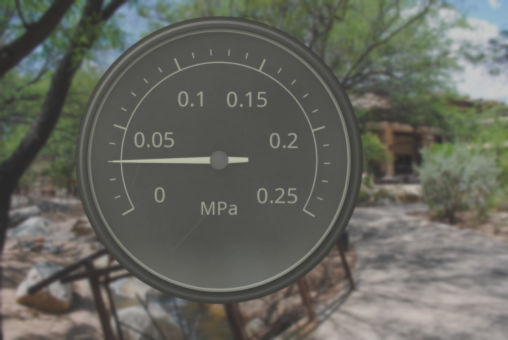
0.03
